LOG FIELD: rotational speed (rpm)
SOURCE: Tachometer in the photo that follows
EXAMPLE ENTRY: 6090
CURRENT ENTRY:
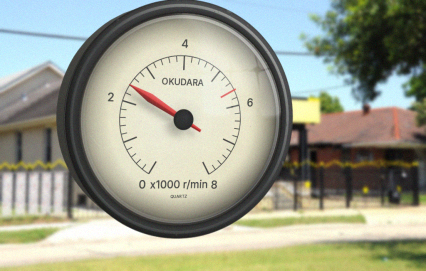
2400
